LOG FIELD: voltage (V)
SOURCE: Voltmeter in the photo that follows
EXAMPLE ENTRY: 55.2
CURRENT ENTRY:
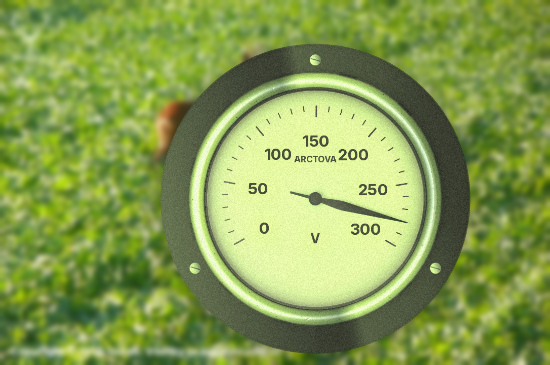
280
